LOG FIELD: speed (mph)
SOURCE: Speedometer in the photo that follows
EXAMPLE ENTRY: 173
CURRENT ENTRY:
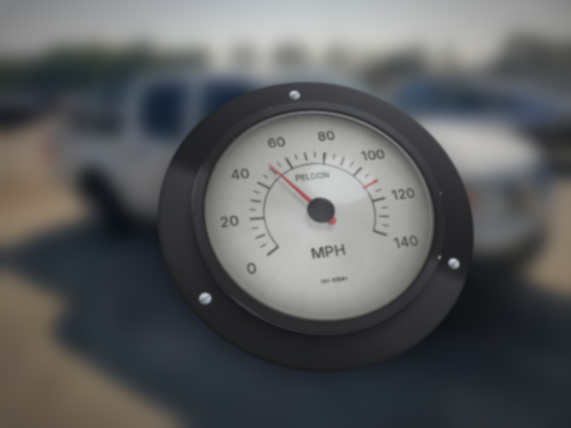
50
